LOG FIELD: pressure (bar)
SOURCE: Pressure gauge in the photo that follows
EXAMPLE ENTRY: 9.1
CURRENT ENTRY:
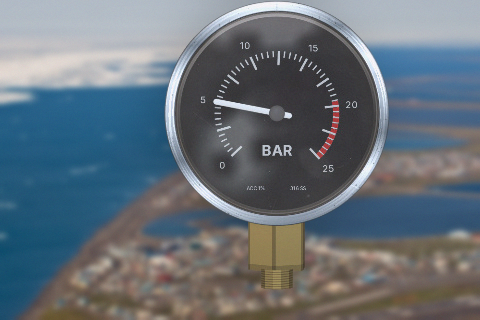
5
